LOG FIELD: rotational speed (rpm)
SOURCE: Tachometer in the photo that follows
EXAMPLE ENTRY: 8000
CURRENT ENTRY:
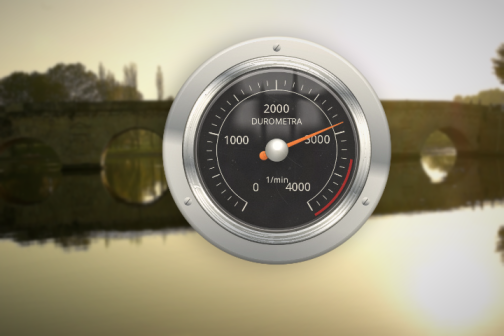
2900
